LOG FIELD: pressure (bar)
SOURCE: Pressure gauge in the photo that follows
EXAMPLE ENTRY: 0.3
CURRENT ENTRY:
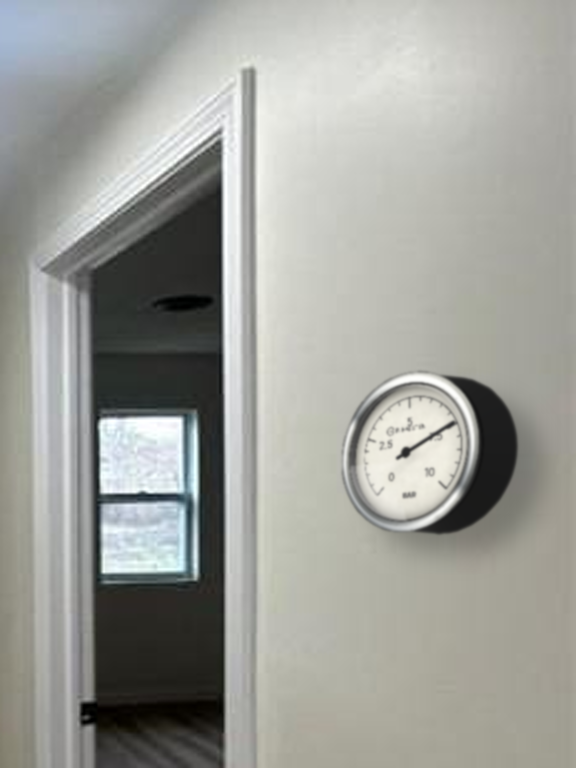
7.5
